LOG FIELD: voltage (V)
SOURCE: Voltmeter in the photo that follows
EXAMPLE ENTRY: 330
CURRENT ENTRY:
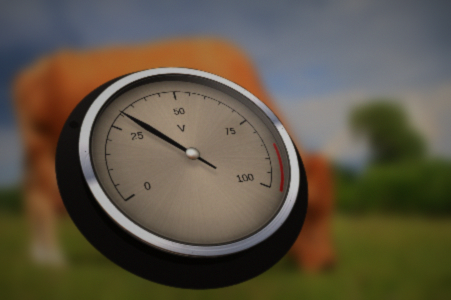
30
